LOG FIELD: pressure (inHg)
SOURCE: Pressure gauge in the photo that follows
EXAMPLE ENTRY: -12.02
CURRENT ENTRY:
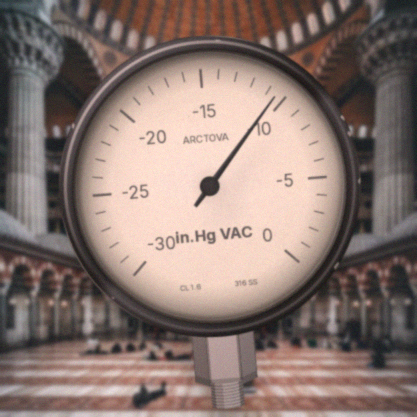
-10.5
